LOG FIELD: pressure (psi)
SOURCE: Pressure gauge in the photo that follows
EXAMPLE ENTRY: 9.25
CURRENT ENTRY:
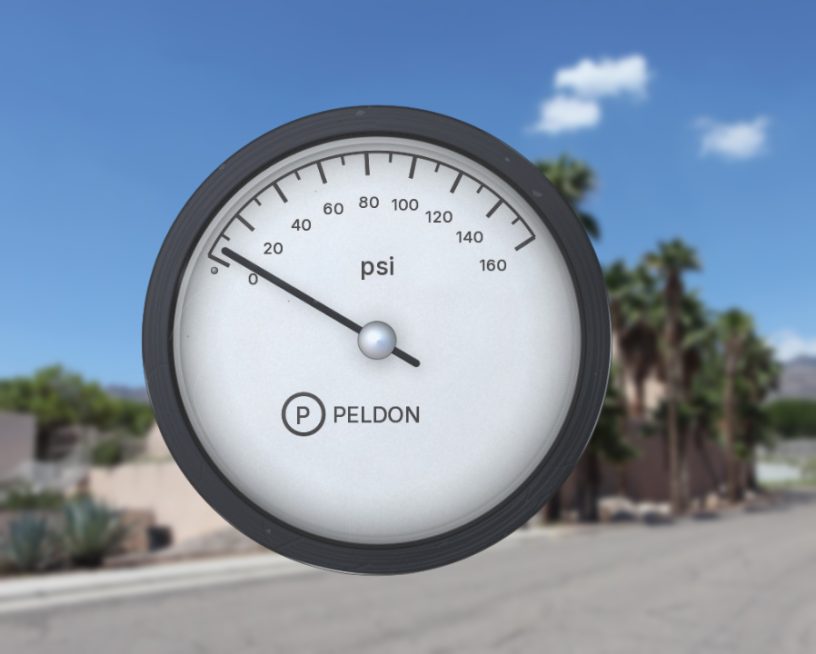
5
